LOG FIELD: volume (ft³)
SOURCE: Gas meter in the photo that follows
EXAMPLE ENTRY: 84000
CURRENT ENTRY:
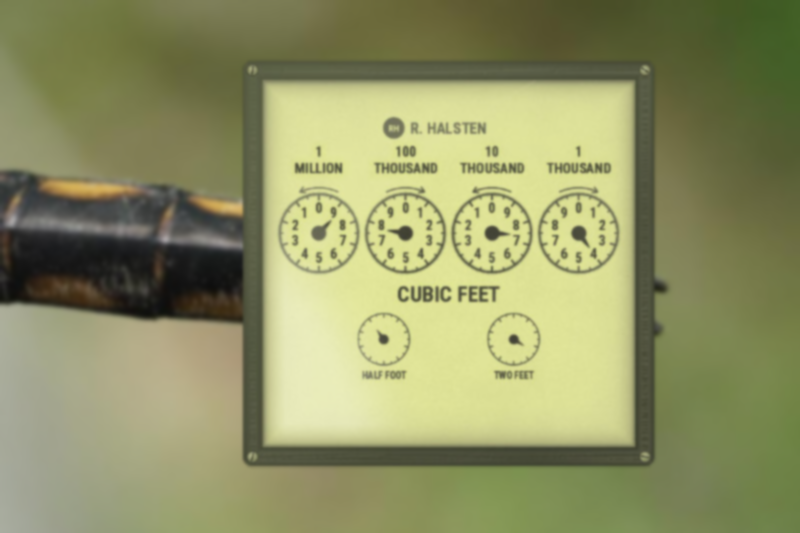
877400
